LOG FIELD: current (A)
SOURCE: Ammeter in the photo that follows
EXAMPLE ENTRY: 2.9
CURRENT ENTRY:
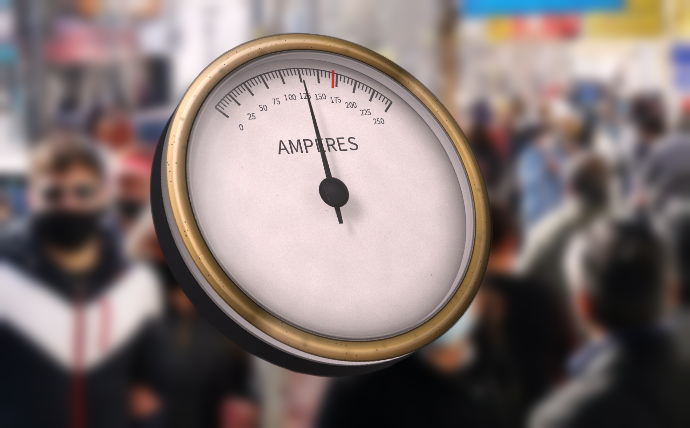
125
